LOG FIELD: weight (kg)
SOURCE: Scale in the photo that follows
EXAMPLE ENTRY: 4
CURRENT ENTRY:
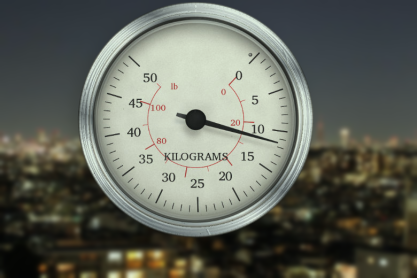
11.5
